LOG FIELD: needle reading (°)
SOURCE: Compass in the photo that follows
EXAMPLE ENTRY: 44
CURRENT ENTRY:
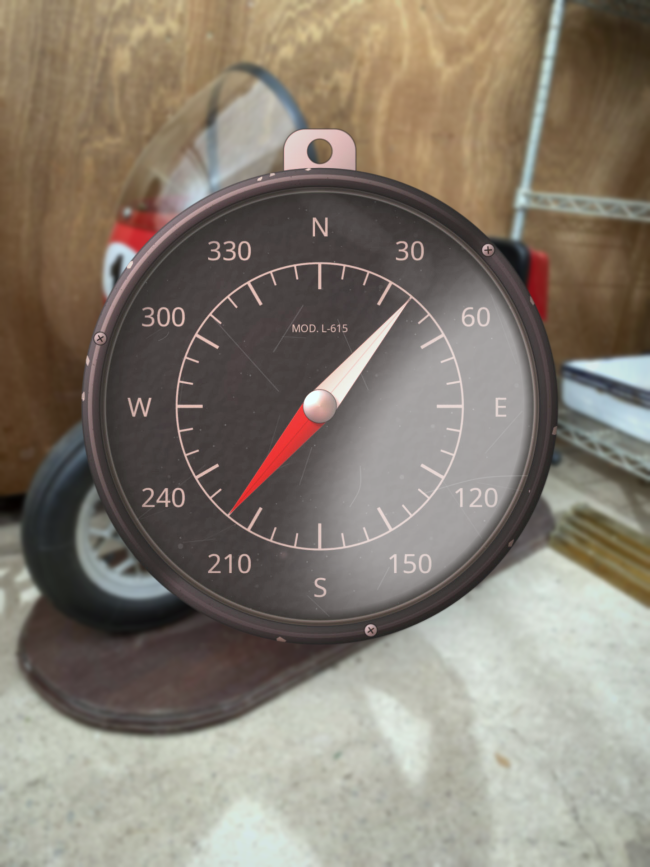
220
